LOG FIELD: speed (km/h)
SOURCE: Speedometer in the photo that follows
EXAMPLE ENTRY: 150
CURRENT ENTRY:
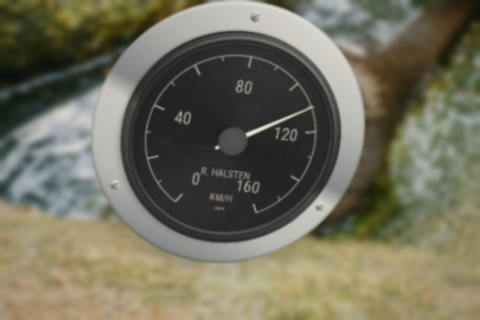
110
